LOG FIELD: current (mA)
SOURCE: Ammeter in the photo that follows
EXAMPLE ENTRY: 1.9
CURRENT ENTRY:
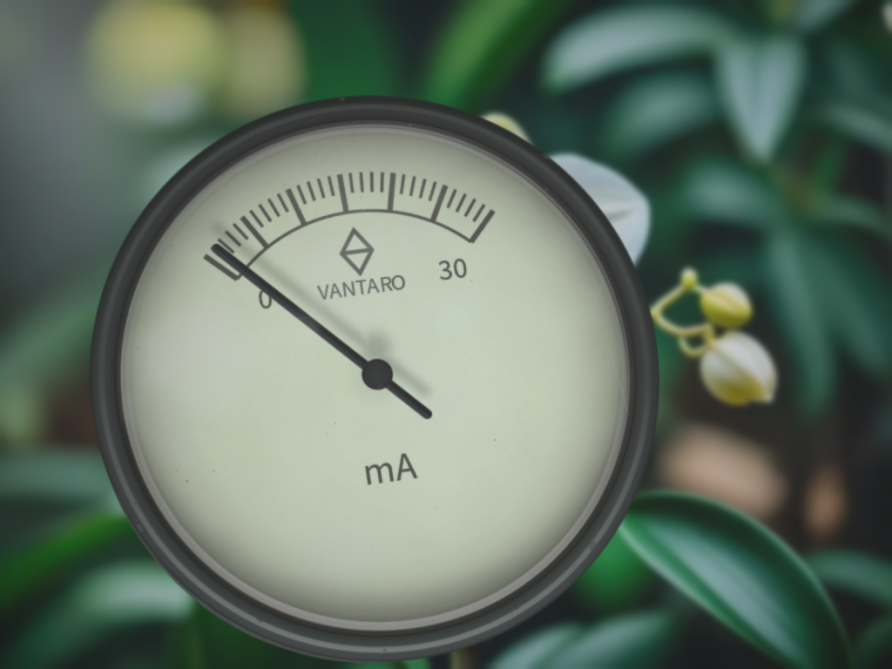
1
